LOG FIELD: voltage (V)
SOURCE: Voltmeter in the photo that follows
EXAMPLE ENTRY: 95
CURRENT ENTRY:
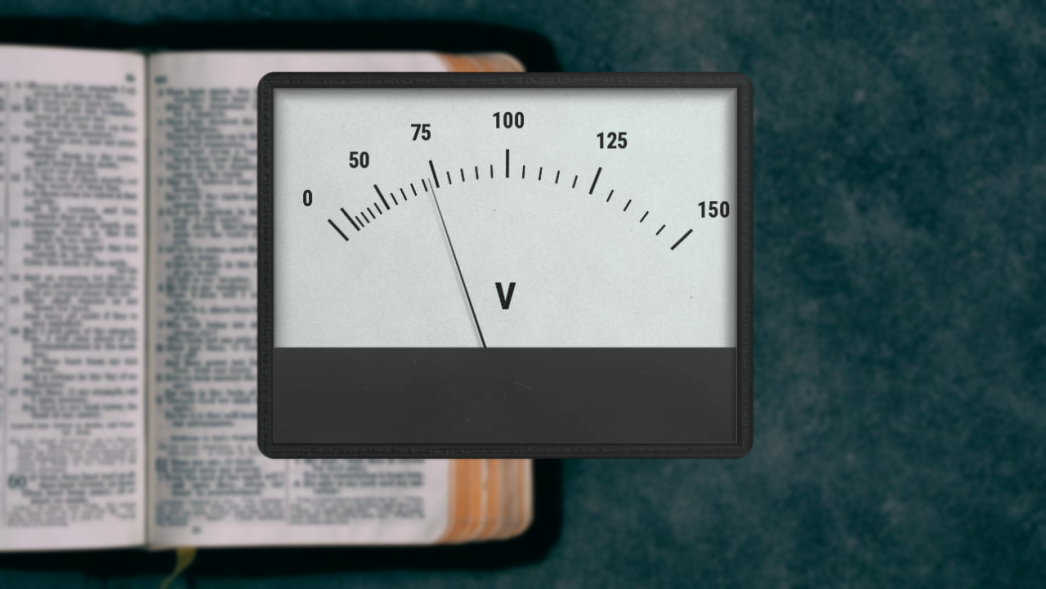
72.5
